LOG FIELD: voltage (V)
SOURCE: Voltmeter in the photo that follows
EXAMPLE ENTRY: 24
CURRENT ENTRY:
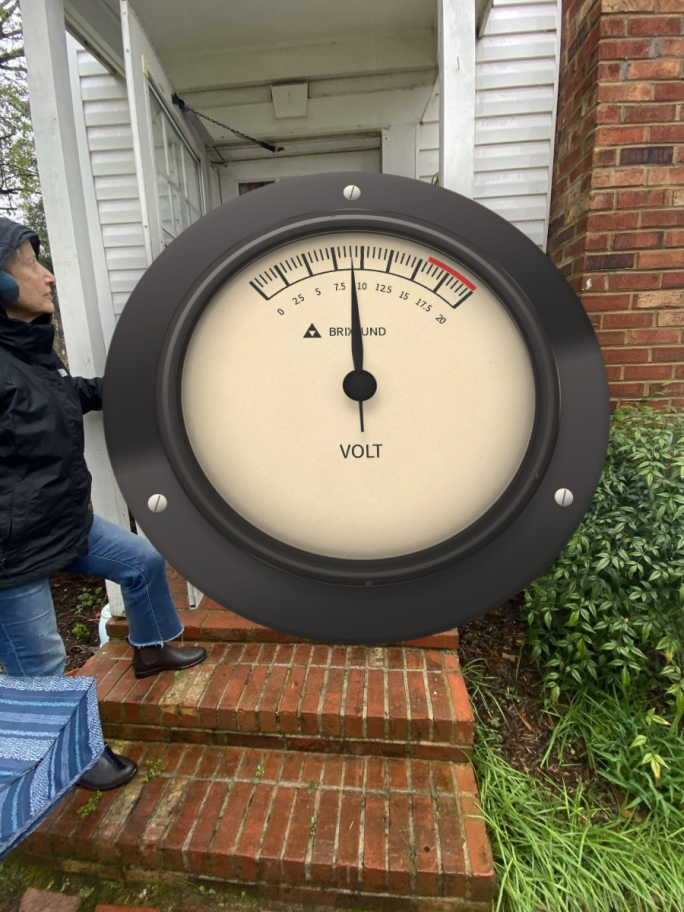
9
